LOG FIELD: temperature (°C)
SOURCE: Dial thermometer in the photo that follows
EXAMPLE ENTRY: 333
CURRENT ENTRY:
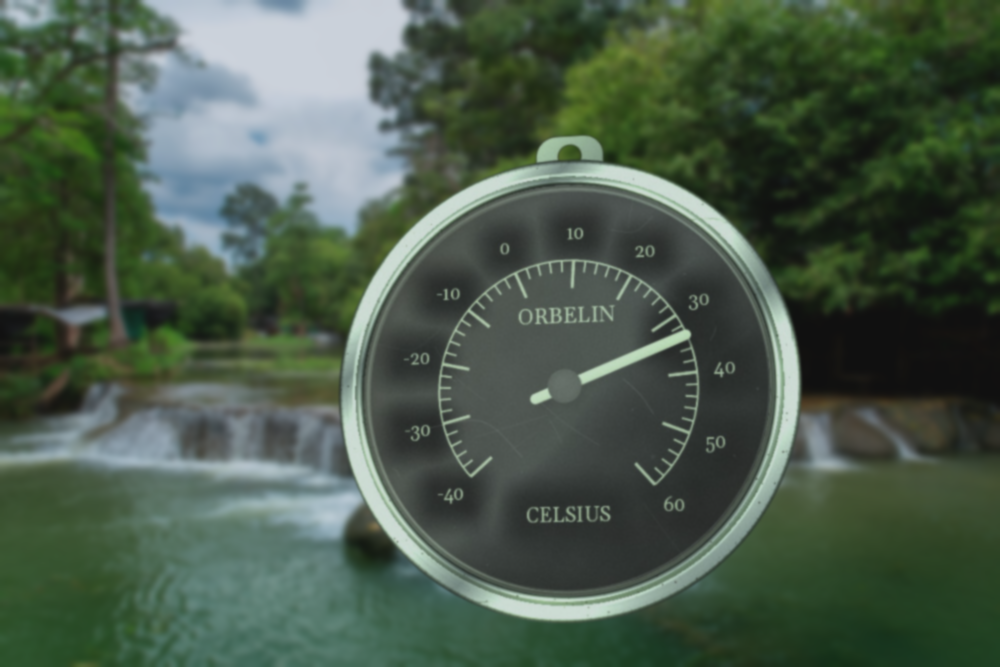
34
